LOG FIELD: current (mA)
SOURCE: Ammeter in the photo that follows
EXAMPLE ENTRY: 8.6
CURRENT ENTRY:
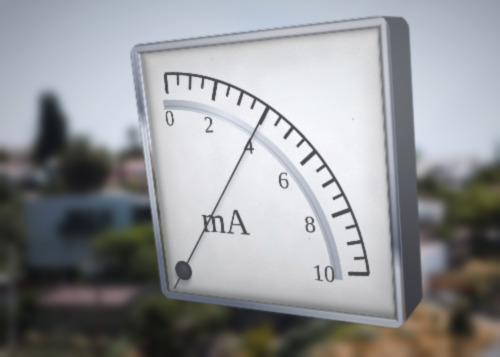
4
